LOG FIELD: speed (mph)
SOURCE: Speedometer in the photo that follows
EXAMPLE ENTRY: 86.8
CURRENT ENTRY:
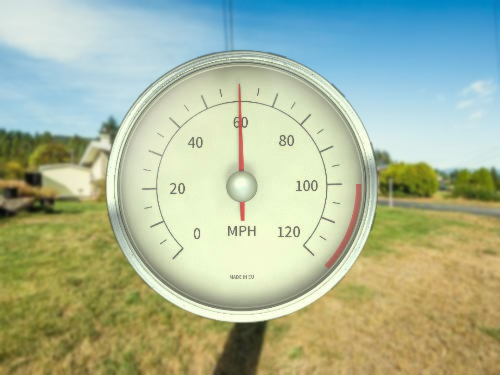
60
